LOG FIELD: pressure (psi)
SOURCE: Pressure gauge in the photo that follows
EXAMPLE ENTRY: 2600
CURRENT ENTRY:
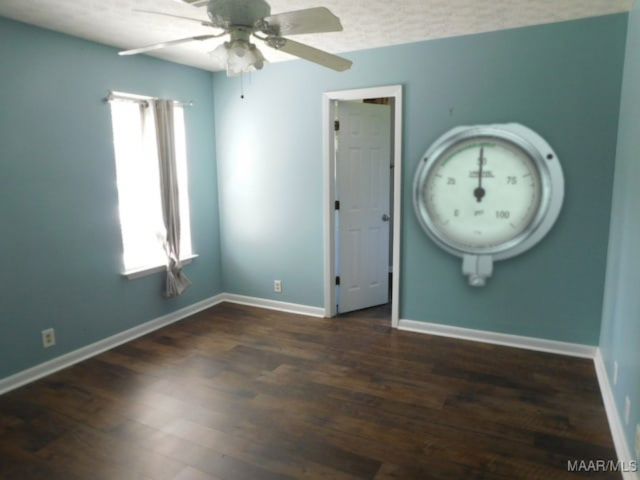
50
